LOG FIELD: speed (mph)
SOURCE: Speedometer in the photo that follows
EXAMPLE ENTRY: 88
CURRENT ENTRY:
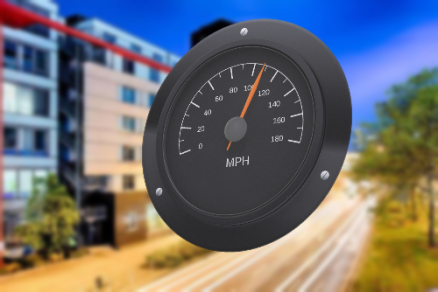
110
